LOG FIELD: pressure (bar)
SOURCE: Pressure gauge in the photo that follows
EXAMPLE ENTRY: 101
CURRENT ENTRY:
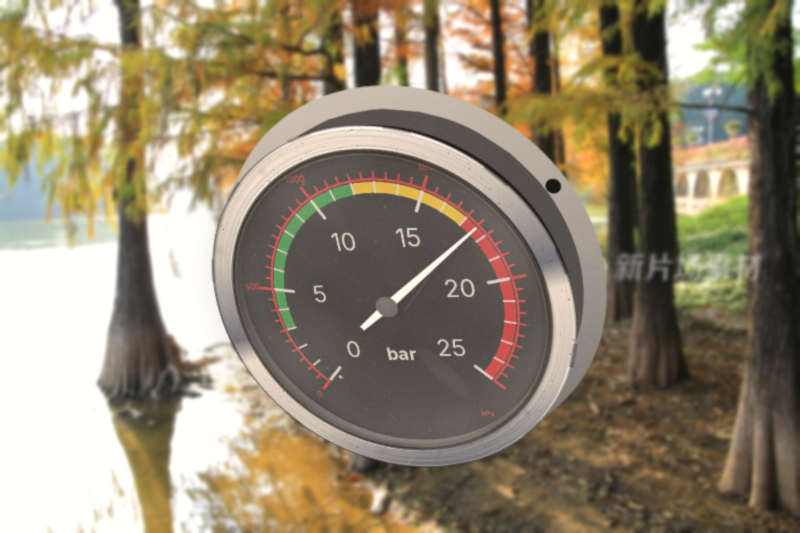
17.5
